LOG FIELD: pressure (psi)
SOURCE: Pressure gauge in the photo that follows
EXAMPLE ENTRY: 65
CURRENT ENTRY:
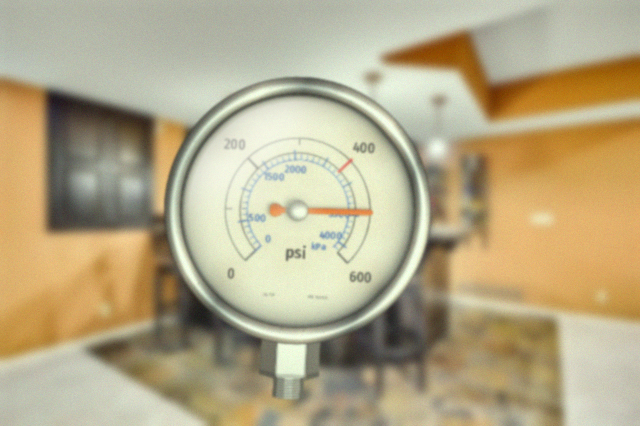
500
